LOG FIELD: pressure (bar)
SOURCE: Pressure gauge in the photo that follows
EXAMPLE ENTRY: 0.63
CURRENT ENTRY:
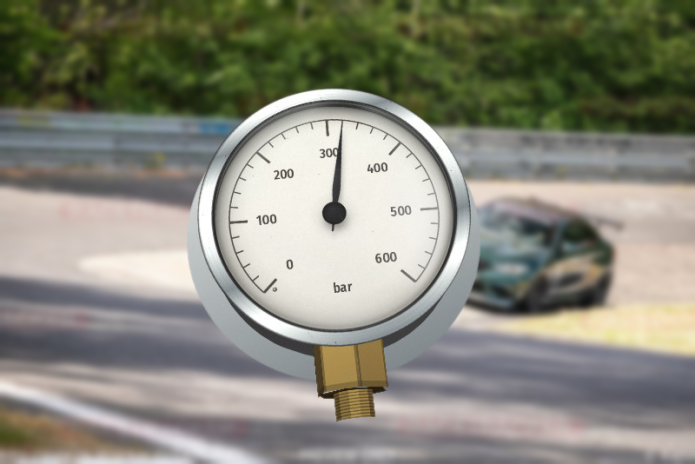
320
